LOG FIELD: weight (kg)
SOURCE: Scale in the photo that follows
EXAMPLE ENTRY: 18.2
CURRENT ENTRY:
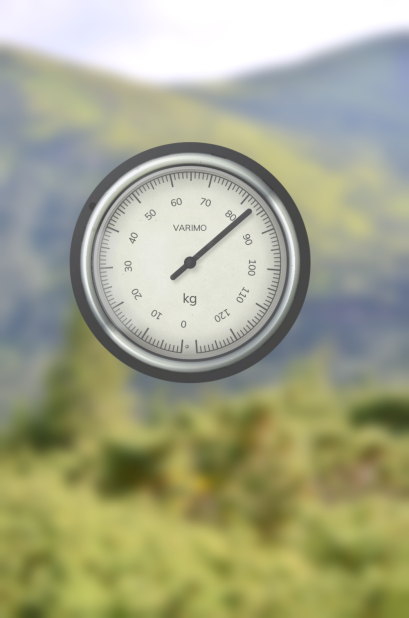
83
